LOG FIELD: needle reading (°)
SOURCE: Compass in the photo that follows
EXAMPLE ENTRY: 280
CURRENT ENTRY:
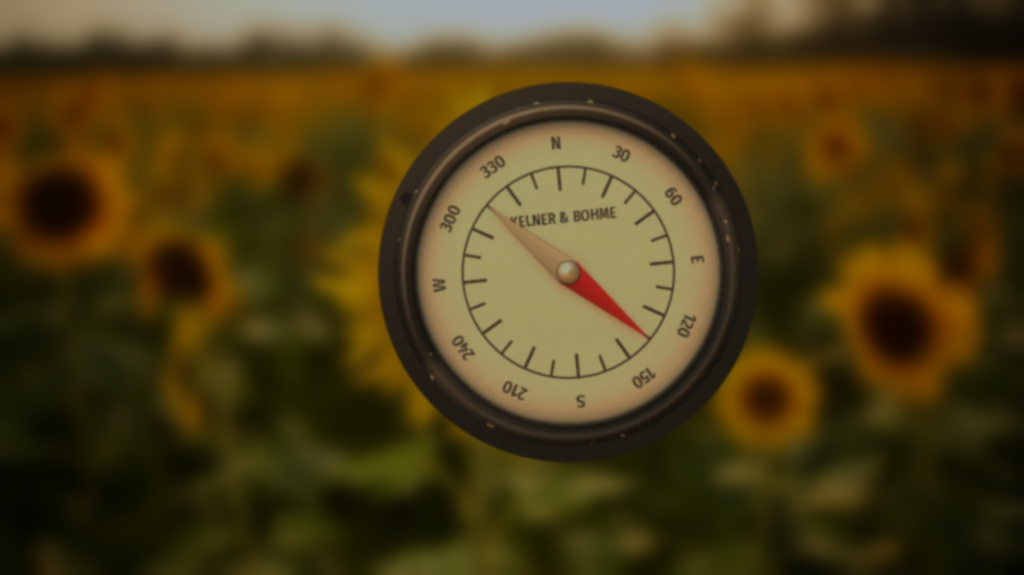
135
